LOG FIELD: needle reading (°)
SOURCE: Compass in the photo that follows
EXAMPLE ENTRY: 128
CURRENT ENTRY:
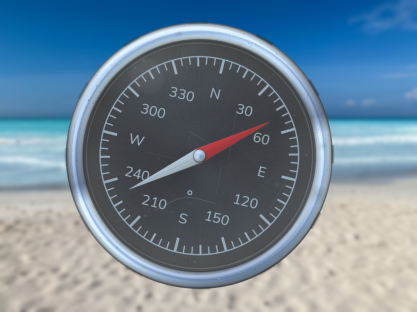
50
